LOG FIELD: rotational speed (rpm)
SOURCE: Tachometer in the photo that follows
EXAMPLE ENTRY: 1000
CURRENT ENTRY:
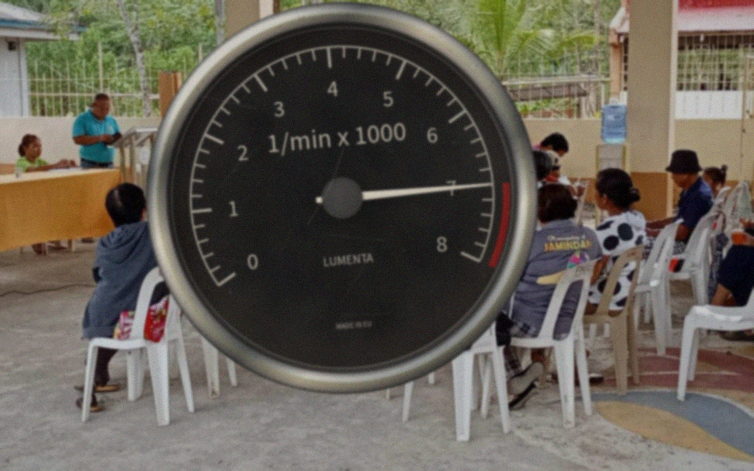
7000
